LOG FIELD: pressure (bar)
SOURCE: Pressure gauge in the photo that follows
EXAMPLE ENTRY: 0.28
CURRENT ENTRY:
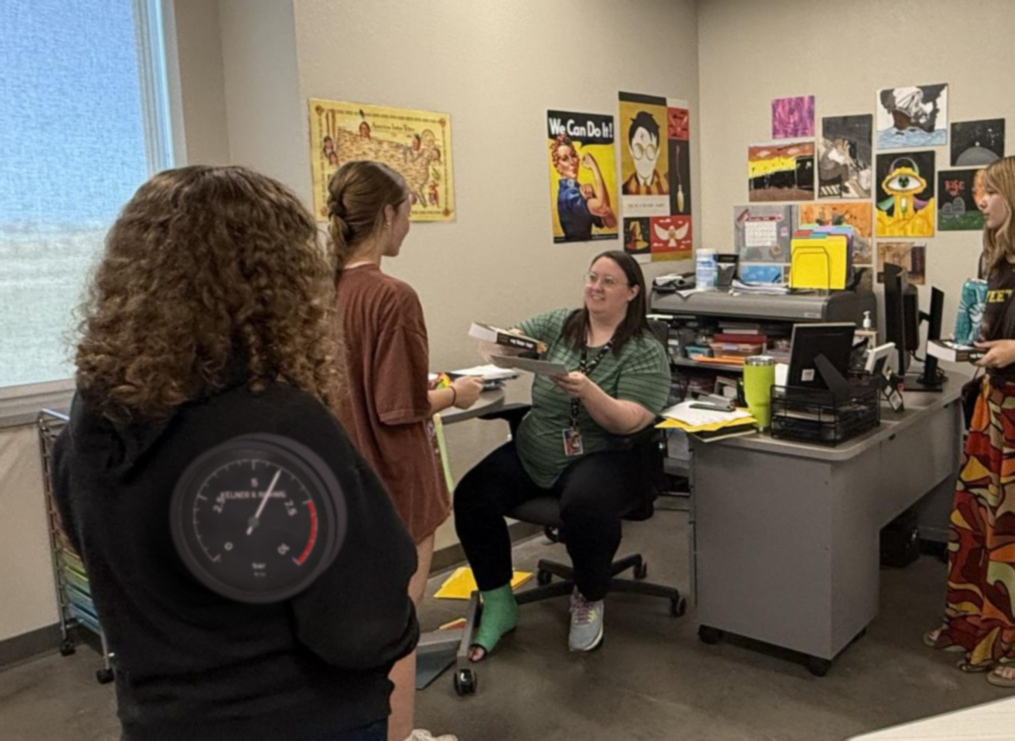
6
